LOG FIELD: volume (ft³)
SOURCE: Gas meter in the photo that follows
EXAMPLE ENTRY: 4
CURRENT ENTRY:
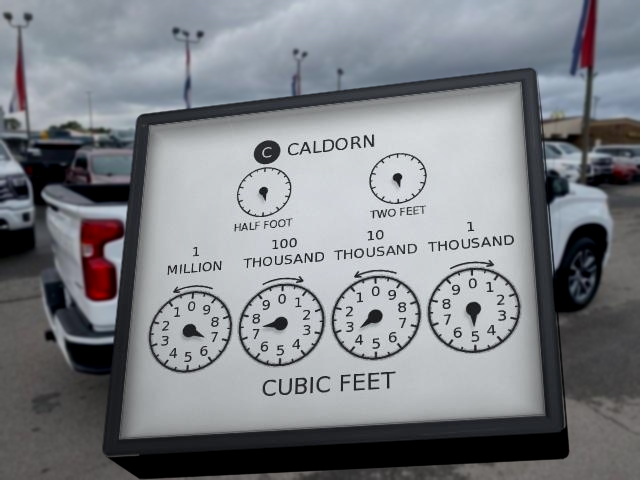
673500
